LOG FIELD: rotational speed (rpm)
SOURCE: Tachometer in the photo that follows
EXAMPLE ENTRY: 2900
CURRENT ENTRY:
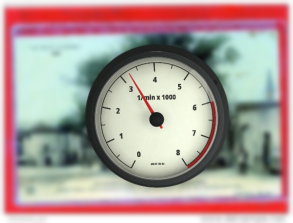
3250
